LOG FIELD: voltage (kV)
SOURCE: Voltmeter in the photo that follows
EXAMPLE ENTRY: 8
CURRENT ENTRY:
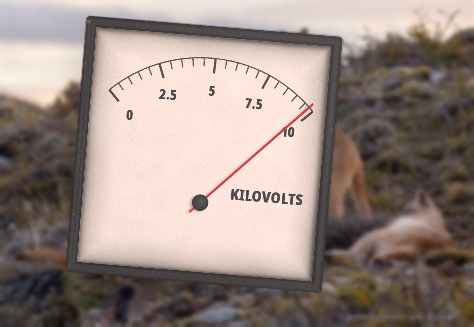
9.75
